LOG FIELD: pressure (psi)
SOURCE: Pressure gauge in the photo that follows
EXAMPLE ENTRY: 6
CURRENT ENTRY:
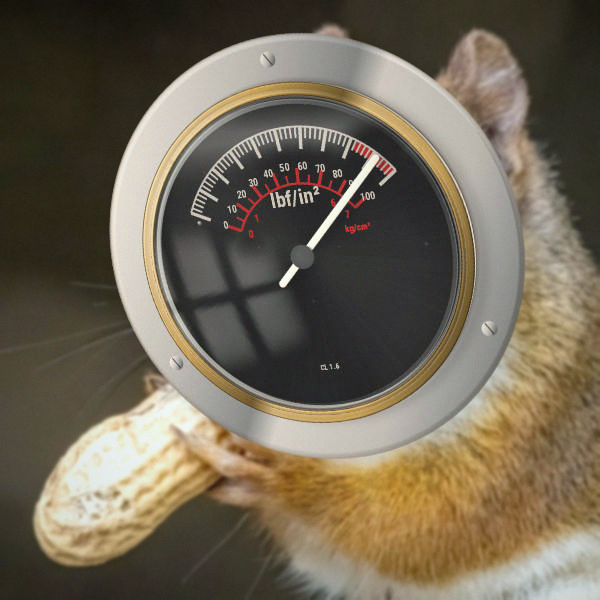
92
